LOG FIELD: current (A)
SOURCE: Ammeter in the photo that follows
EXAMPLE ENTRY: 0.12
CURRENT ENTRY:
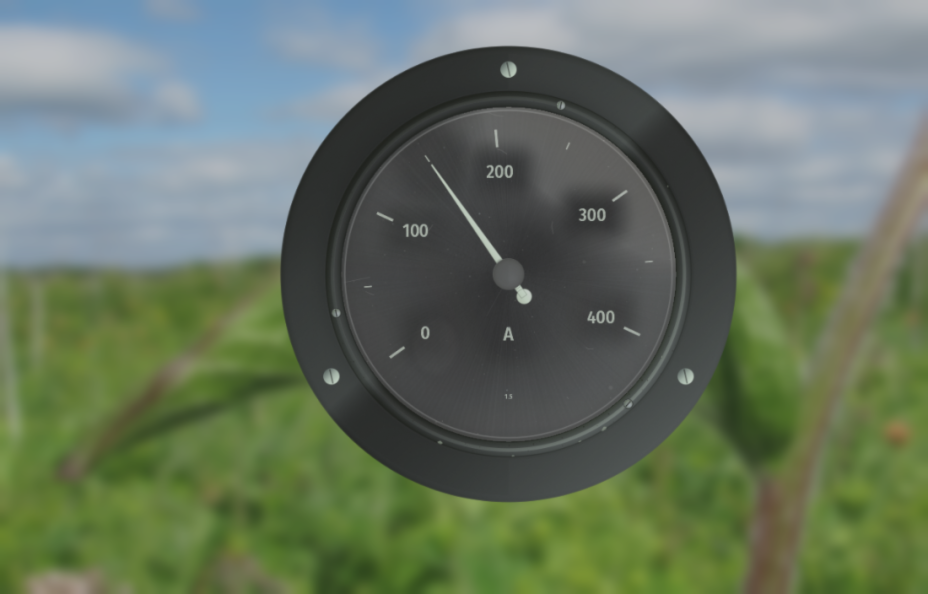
150
